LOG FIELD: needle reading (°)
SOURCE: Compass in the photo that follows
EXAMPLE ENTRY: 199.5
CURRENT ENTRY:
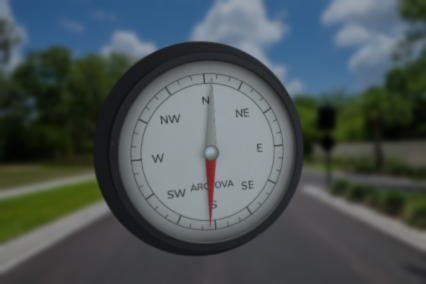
185
